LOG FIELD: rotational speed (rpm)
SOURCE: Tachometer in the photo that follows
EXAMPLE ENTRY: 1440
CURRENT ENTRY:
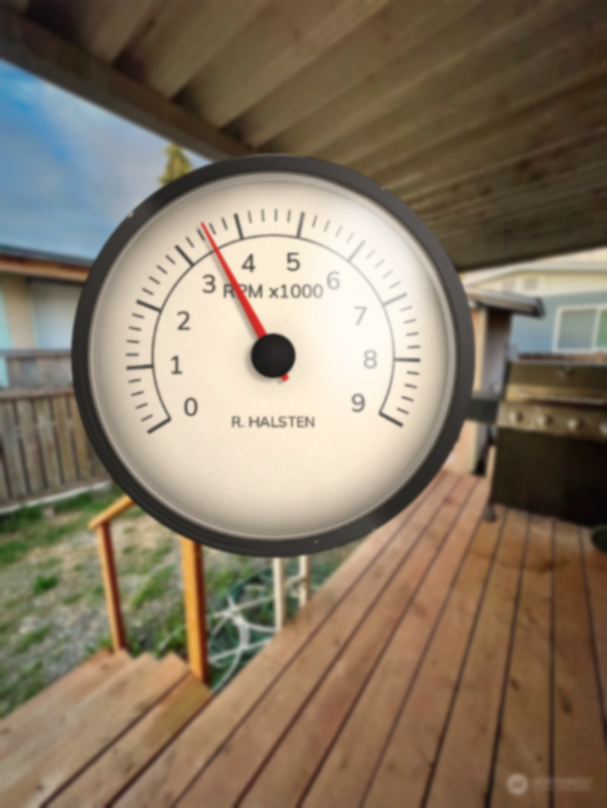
3500
